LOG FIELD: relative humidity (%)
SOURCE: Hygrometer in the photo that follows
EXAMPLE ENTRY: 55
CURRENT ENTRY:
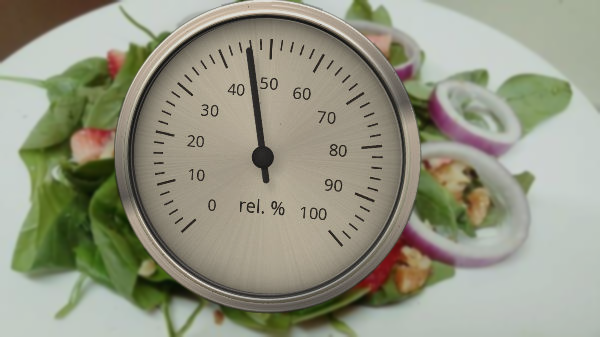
46
